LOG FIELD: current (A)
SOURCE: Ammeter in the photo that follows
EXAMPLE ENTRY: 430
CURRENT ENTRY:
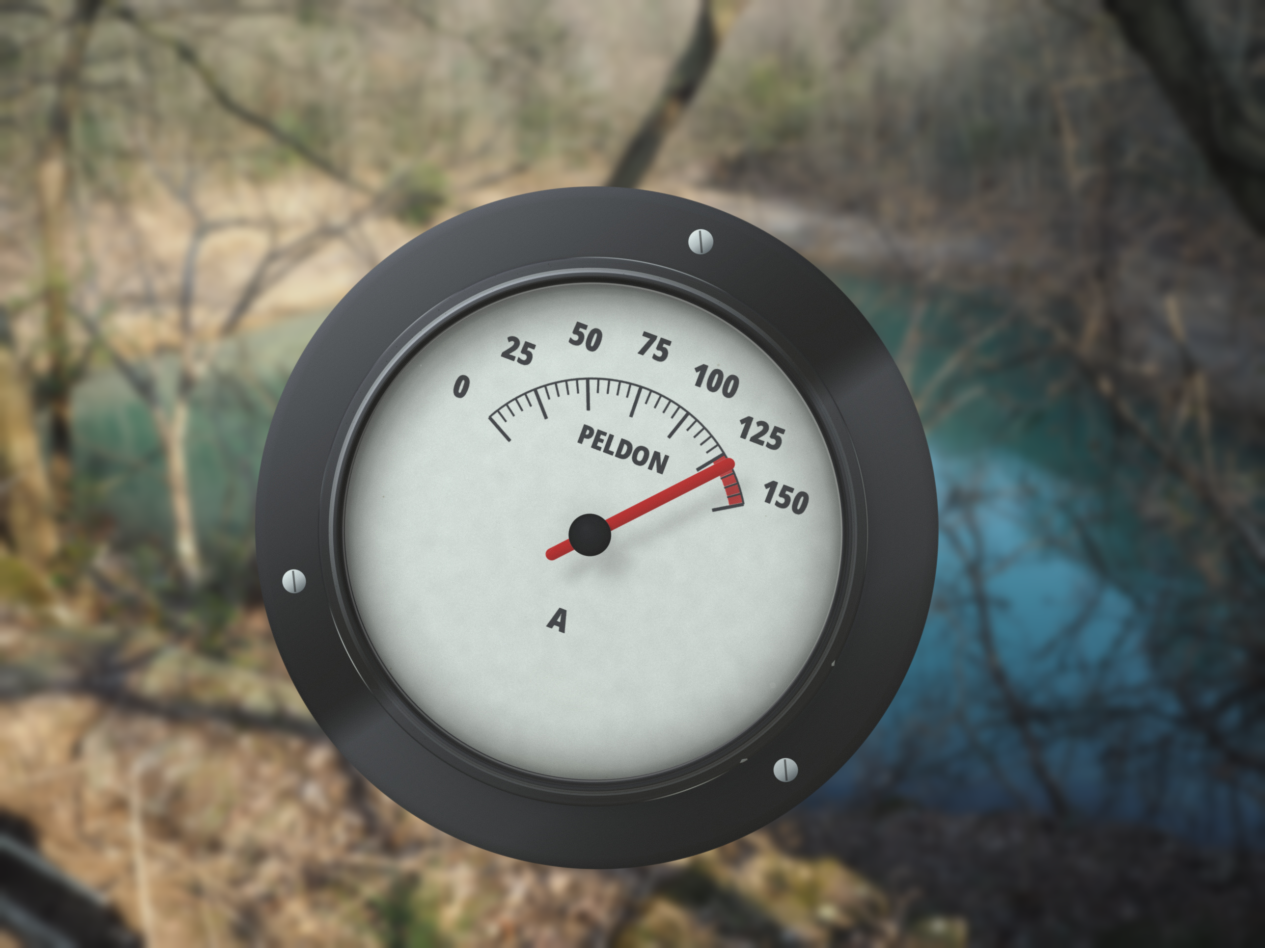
130
